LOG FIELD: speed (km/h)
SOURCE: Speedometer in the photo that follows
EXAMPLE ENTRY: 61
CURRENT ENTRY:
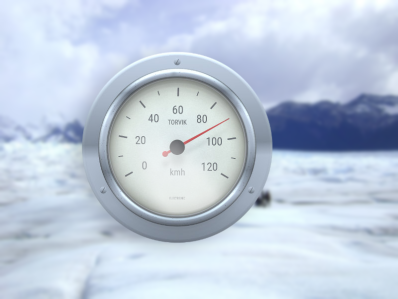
90
